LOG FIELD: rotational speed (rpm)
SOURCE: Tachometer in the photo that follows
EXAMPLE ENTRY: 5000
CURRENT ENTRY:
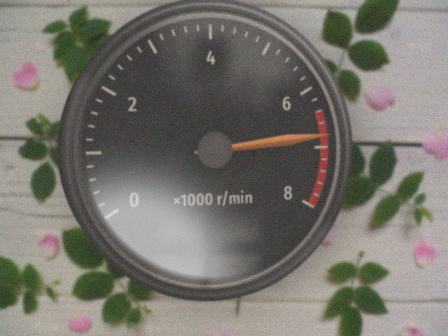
6800
